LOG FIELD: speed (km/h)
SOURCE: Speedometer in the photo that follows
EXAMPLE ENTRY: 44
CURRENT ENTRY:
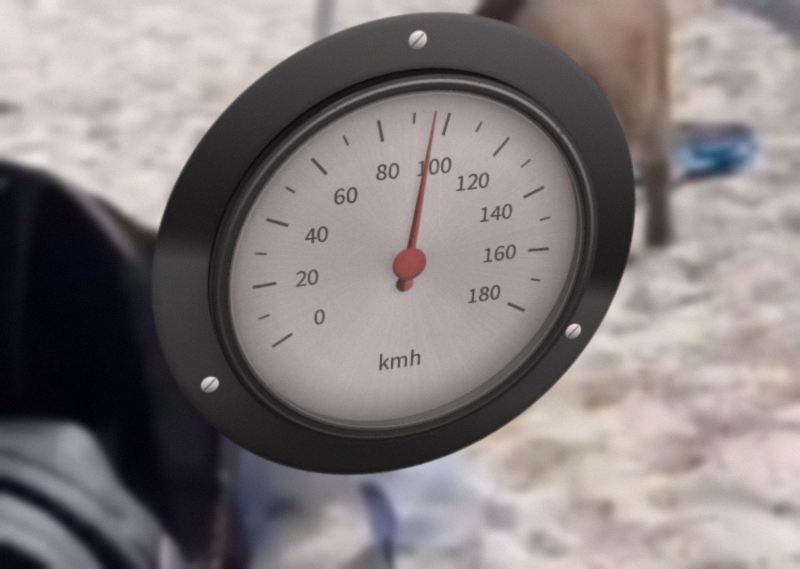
95
